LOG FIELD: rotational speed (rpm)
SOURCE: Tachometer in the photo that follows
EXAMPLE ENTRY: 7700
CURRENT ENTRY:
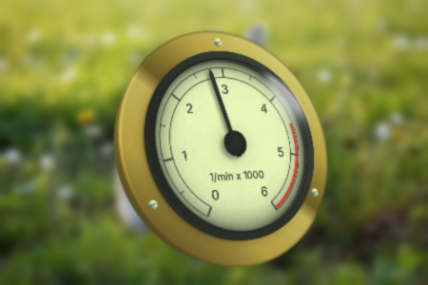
2750
